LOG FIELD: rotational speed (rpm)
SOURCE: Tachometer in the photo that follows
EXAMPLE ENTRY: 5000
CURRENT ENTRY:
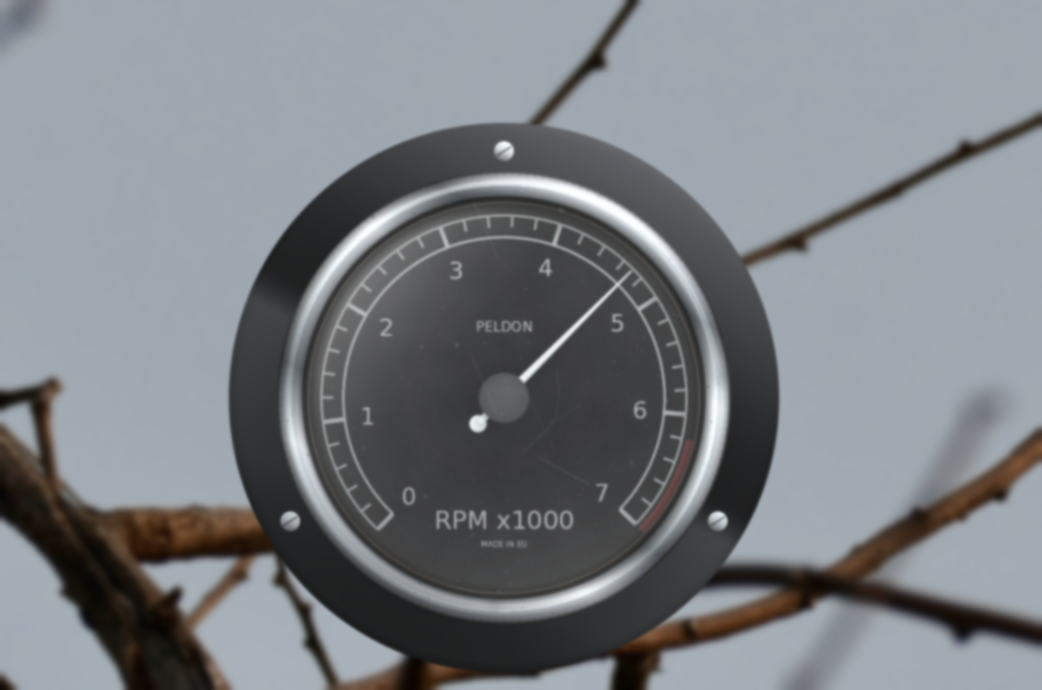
4700
